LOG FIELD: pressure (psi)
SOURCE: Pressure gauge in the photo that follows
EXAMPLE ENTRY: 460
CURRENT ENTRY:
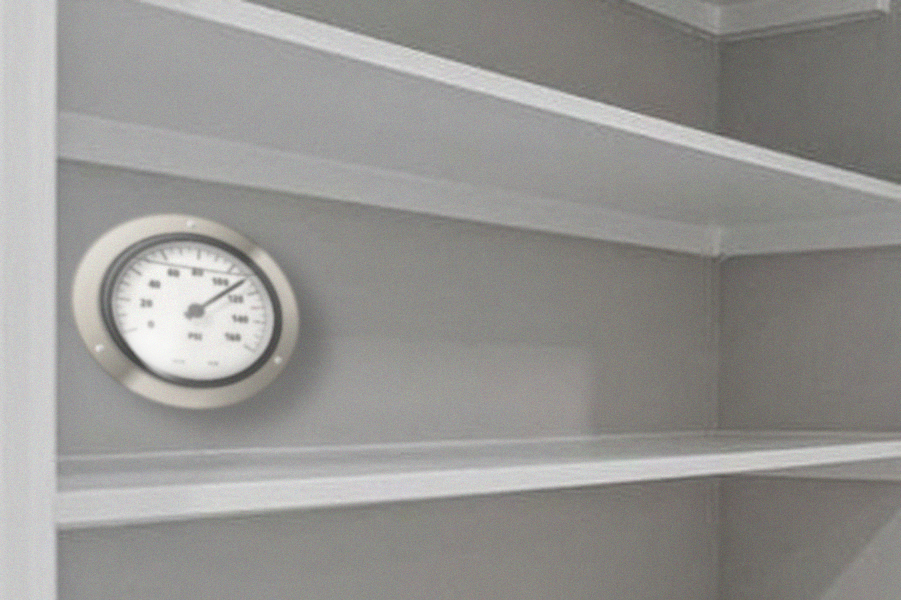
110
